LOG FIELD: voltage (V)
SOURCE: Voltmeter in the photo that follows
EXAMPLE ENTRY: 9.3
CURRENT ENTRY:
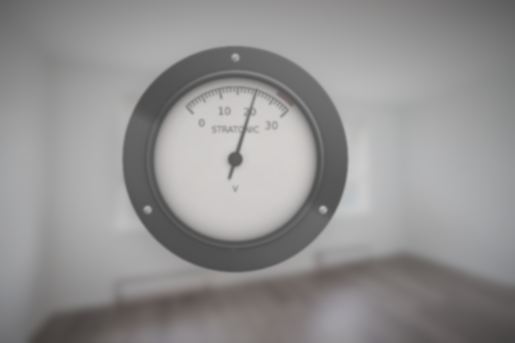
20
